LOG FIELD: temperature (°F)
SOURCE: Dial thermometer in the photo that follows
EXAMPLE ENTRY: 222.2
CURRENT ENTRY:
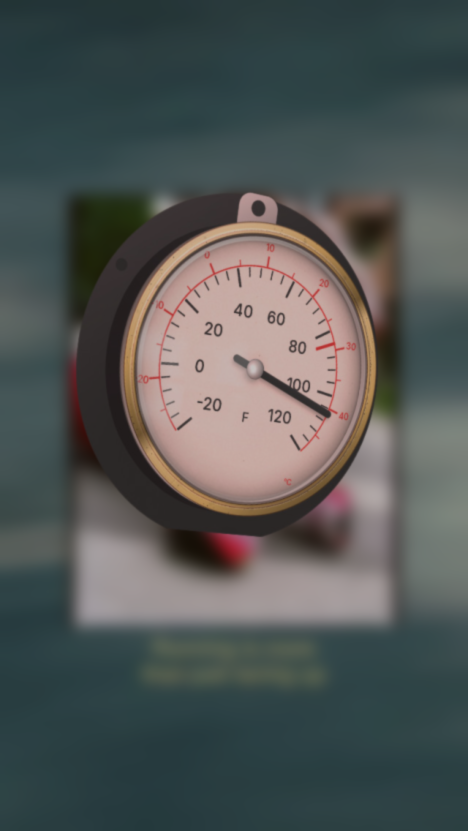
106
